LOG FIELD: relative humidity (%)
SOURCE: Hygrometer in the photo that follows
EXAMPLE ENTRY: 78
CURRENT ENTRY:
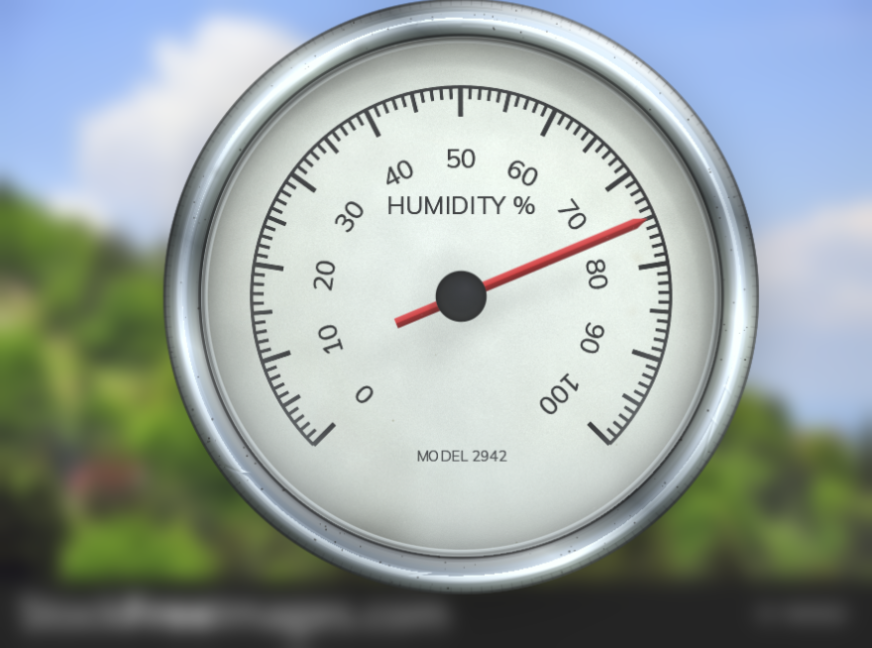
75
